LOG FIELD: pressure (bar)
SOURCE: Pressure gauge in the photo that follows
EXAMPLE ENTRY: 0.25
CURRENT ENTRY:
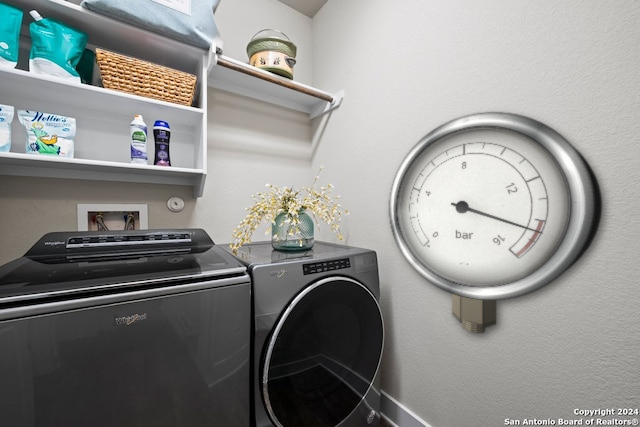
14.5
